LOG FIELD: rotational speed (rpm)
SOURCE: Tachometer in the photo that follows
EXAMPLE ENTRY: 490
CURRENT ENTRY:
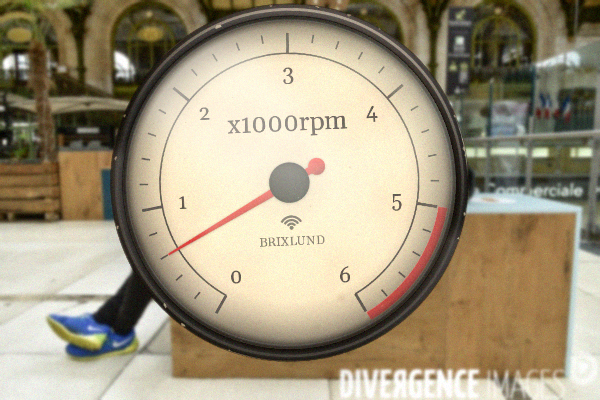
600
